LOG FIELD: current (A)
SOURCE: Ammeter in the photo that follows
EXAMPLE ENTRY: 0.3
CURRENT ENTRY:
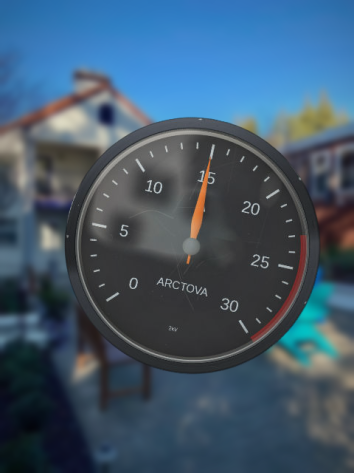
15
